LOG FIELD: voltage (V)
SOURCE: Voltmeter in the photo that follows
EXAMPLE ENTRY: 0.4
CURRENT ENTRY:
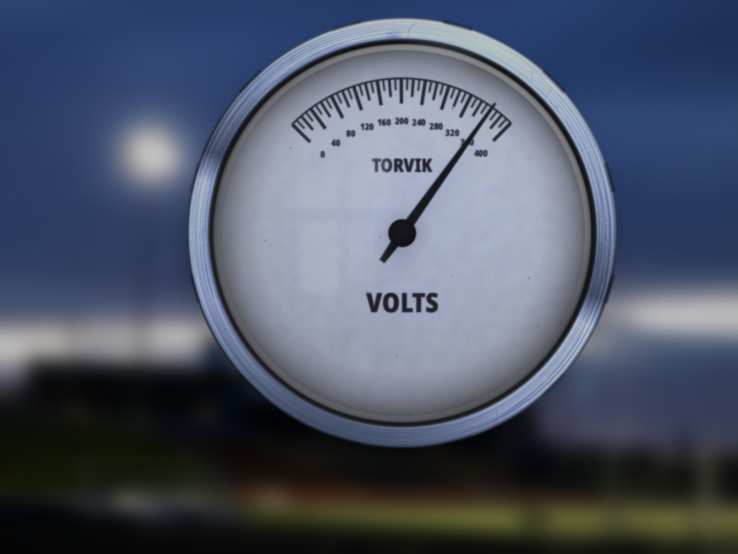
360
